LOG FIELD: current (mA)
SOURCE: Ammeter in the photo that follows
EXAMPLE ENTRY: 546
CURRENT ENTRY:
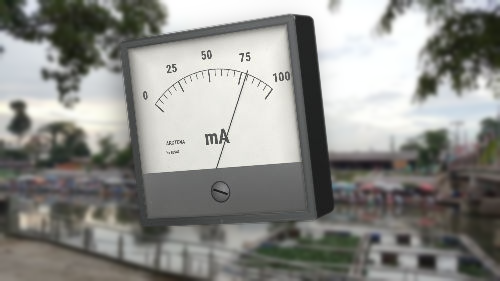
80
